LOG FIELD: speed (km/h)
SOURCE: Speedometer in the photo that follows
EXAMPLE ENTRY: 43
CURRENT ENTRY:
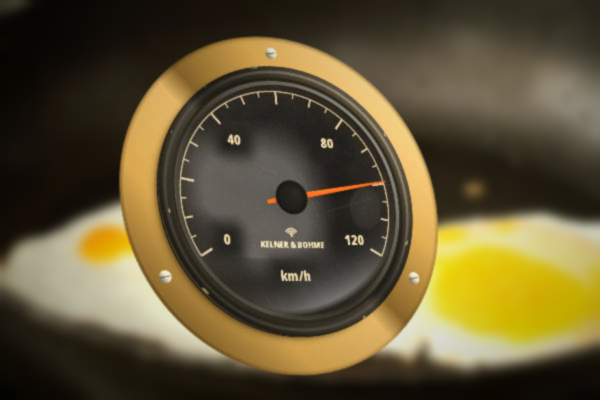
100
